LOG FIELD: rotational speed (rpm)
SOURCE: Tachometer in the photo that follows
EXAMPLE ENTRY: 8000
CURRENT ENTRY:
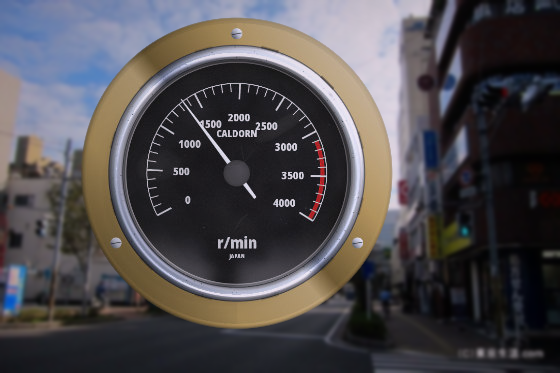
1350
